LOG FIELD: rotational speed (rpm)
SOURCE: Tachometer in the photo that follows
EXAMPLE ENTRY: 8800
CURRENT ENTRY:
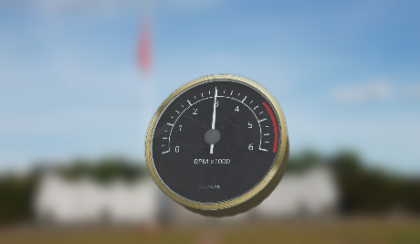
3000
